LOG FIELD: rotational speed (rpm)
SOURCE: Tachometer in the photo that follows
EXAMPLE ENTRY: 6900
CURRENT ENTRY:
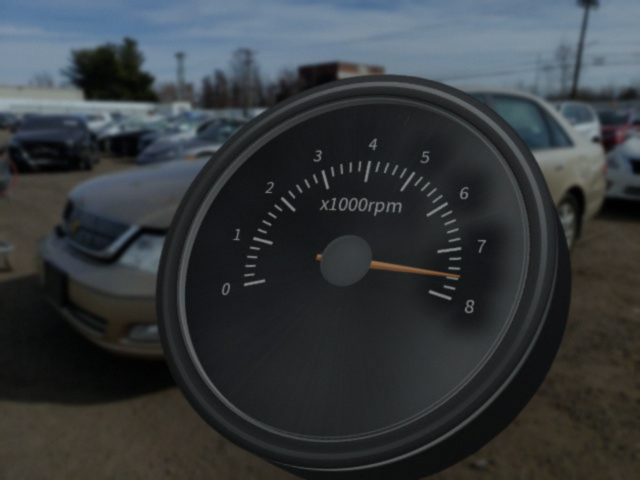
7600
